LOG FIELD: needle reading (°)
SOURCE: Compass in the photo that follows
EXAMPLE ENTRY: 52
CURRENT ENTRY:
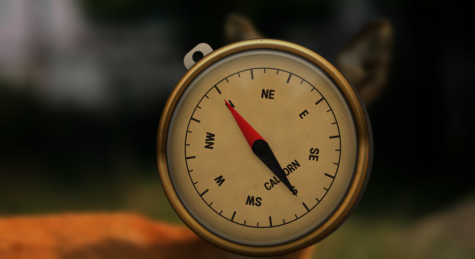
0
